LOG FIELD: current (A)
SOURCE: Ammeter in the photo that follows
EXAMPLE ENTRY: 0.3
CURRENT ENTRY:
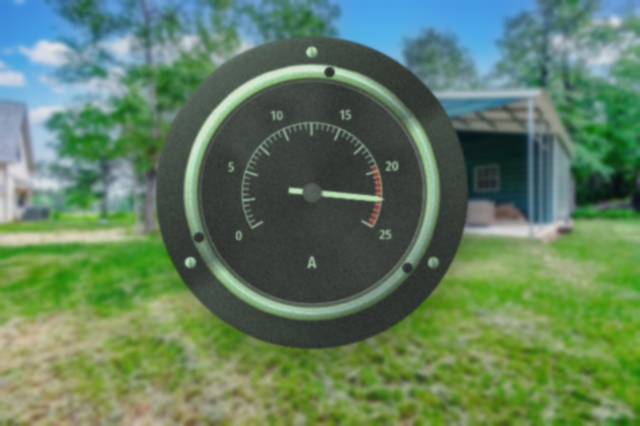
22.5
